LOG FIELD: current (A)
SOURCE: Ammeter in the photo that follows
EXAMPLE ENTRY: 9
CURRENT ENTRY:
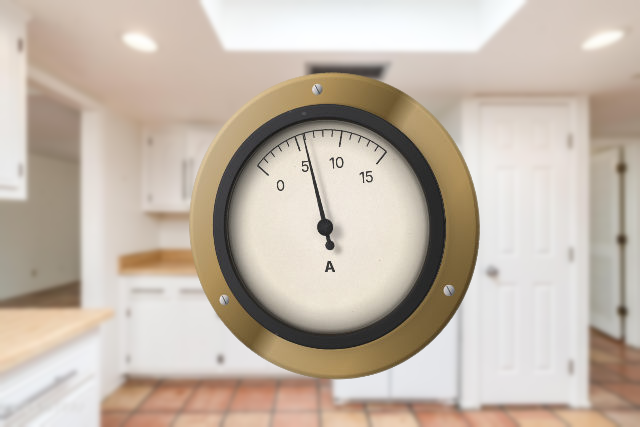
6
